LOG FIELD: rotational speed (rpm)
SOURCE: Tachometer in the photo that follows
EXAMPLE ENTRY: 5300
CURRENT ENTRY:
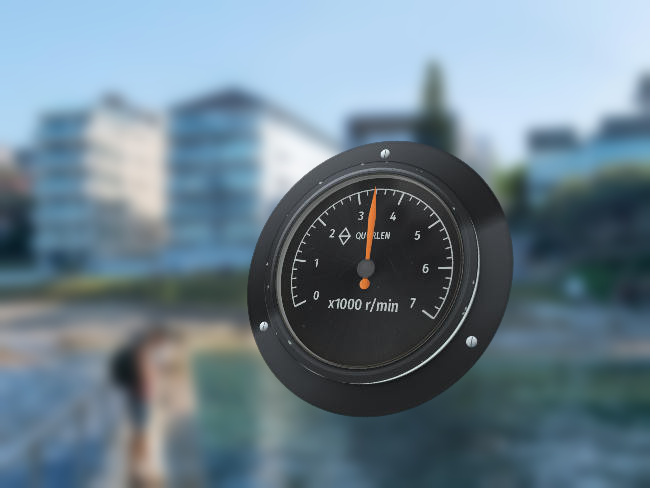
3400
